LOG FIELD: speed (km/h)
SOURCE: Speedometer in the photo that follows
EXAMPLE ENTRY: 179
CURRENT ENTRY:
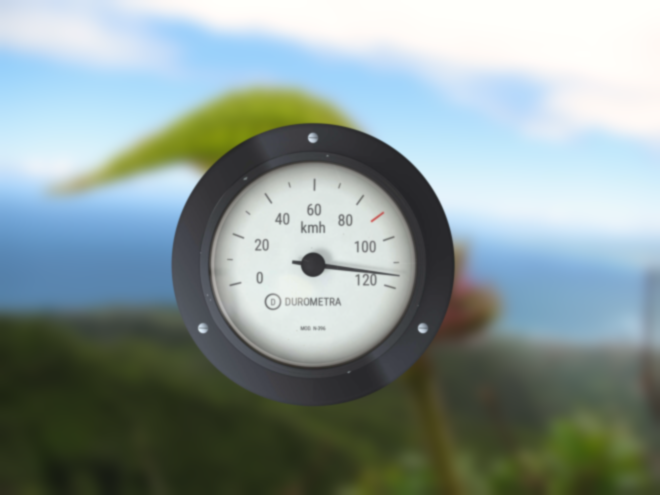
115
